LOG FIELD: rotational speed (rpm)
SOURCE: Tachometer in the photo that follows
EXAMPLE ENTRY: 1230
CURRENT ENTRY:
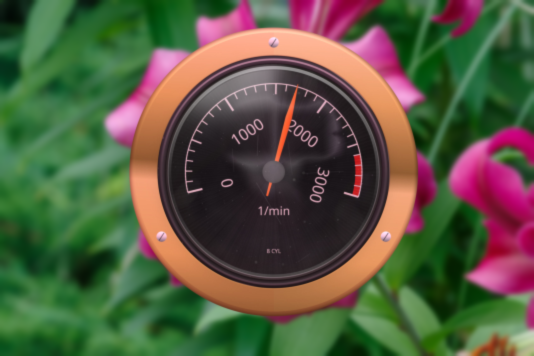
1700
